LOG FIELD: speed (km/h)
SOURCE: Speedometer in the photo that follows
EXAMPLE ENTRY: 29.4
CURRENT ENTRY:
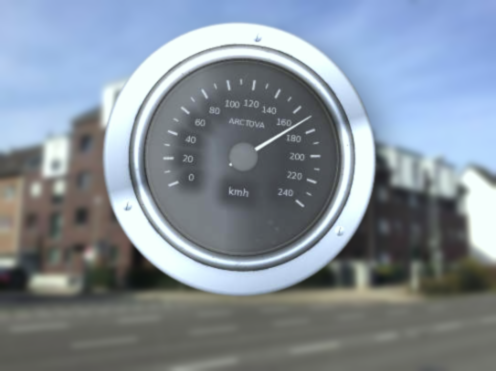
170
